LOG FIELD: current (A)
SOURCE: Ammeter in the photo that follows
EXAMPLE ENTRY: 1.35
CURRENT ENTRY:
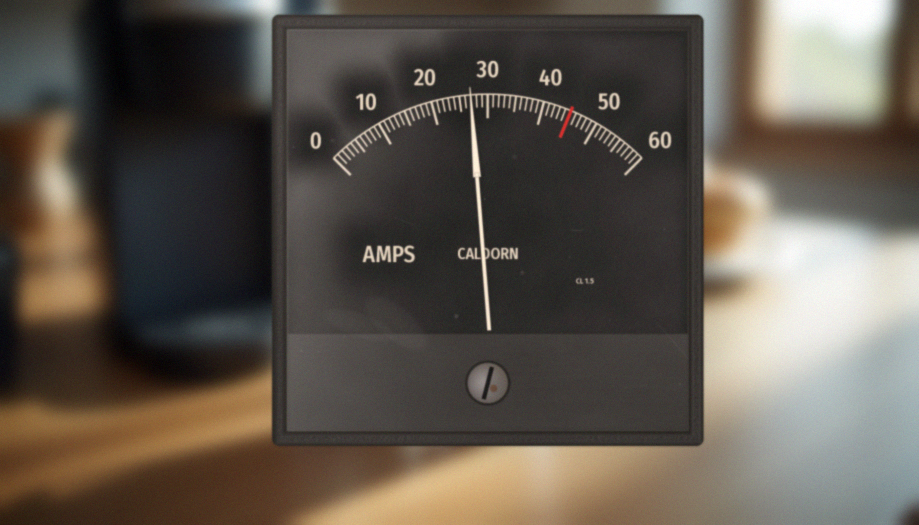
27
